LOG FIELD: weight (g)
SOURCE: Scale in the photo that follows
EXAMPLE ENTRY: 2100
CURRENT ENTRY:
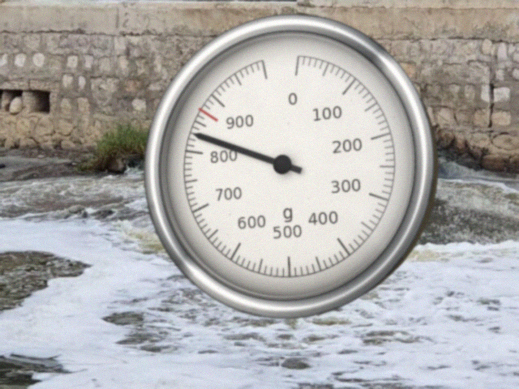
830
